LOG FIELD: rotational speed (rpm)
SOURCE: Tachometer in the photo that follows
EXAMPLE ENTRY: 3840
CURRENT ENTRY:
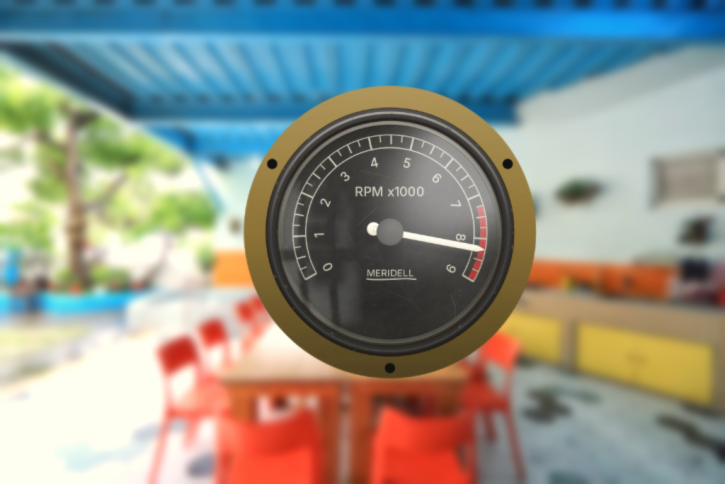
8250
